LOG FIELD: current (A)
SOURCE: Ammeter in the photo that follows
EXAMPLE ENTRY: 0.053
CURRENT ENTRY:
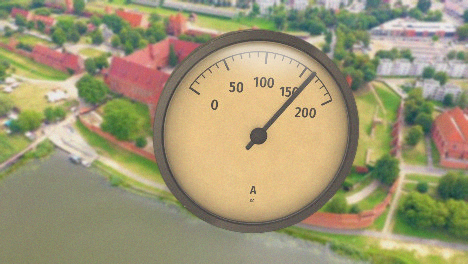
160
